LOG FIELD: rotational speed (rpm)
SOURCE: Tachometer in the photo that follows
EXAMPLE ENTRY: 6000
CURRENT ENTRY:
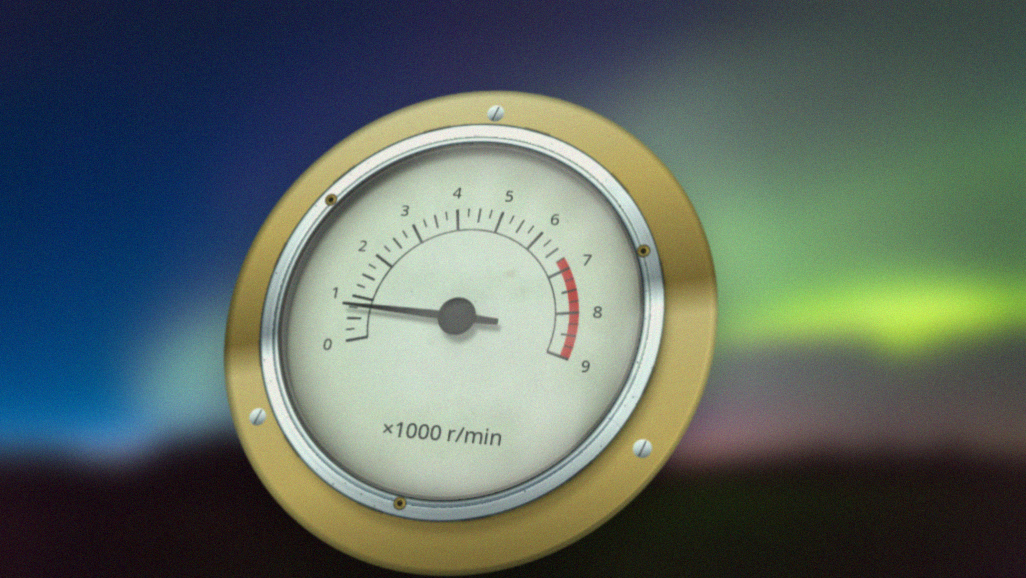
750
